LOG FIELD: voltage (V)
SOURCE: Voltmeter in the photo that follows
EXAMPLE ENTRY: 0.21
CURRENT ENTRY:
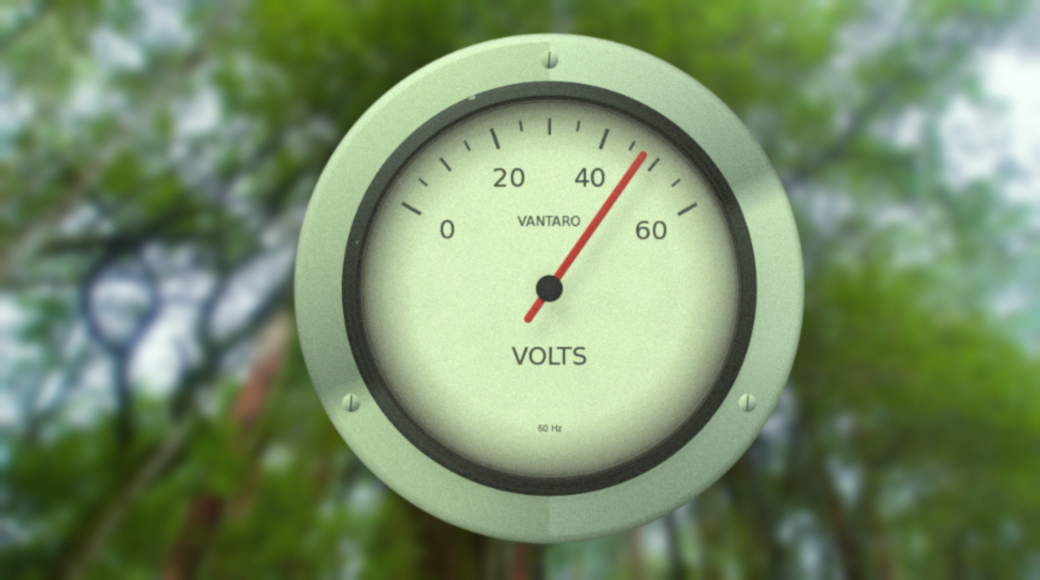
47.5
